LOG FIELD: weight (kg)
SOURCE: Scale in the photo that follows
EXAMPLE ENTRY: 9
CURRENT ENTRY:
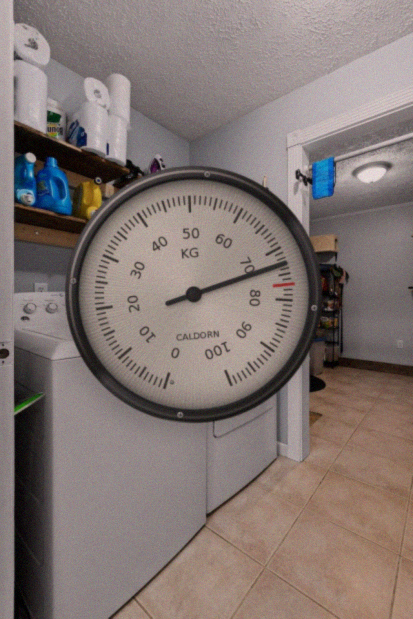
73
